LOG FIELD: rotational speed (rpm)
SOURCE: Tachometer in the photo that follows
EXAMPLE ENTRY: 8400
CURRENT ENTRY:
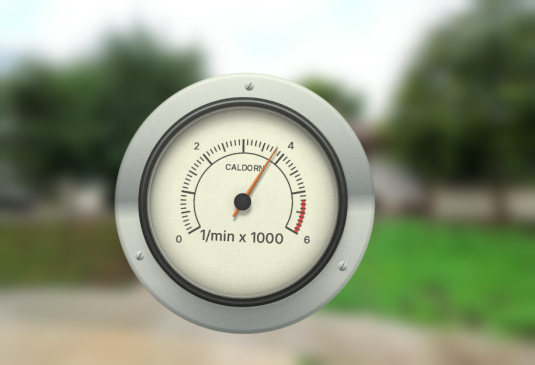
3800
